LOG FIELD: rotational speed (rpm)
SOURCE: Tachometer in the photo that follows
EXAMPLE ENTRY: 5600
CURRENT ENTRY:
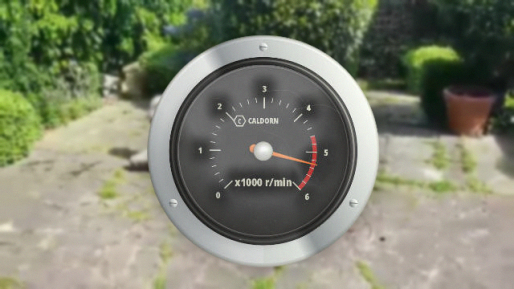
5300
